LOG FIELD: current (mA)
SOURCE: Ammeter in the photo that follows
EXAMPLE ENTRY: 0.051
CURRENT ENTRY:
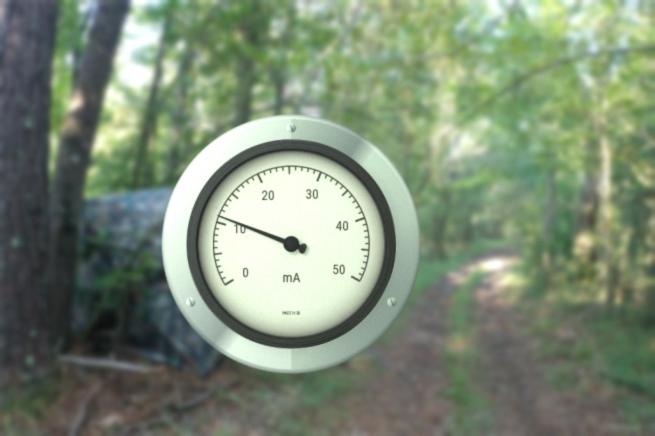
11
